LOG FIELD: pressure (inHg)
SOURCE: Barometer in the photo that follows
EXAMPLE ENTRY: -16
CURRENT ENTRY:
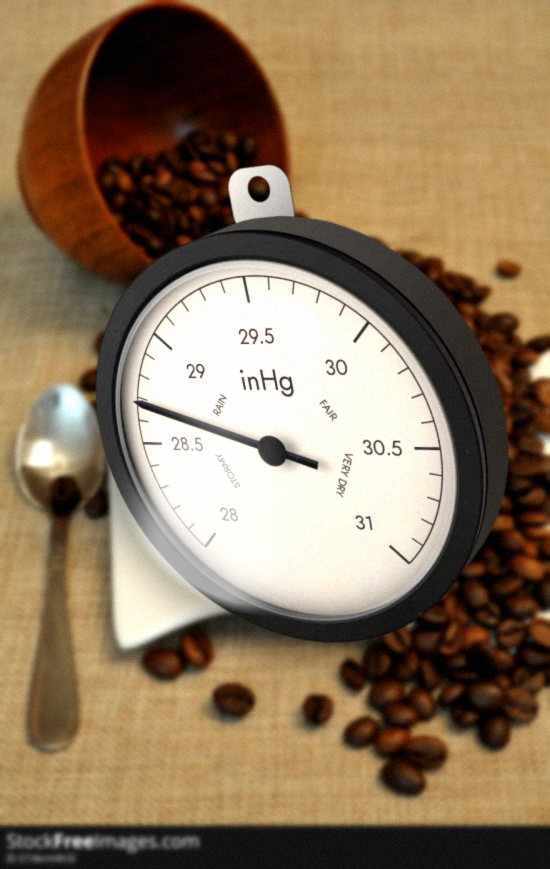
28.7
